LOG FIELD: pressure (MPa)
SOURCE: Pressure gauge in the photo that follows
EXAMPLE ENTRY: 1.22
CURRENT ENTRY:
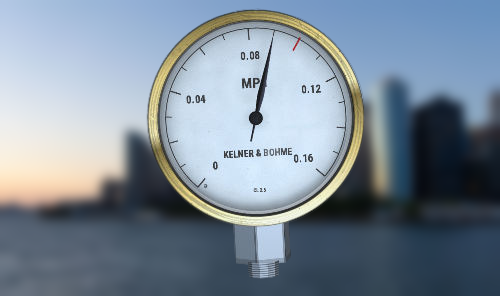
0.09
